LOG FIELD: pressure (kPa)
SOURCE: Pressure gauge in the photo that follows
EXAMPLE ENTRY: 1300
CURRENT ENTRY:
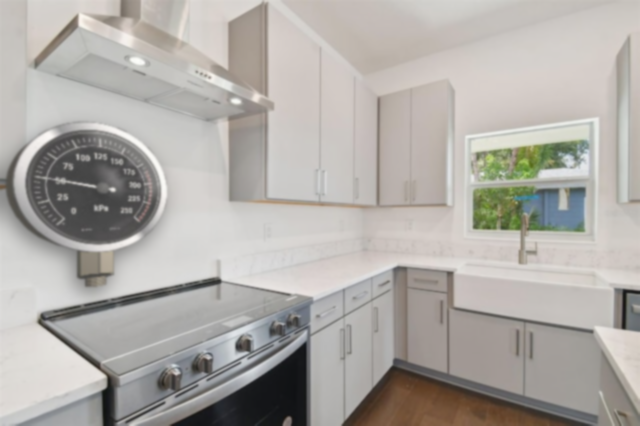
50
